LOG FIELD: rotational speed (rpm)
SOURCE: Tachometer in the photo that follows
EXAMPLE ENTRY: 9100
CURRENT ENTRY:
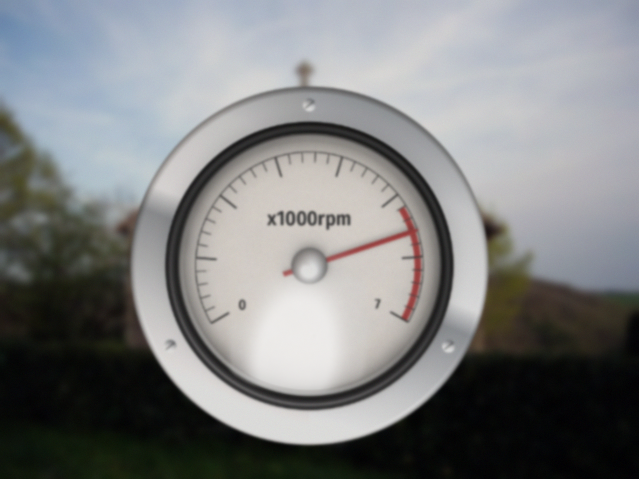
5600
